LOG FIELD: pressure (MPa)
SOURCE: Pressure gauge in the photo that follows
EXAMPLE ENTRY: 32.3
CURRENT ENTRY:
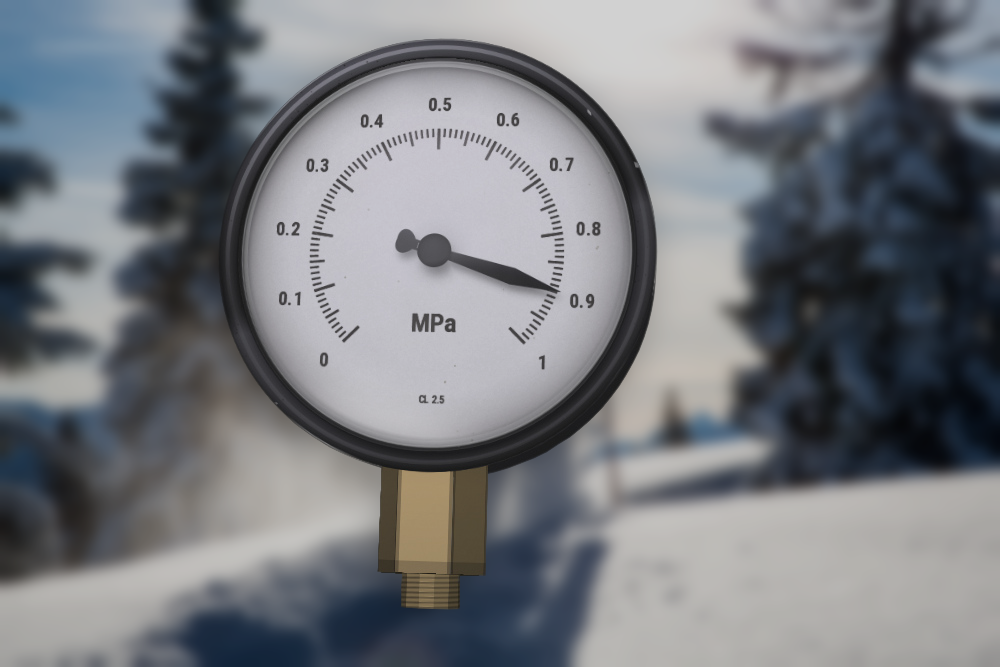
0.9
